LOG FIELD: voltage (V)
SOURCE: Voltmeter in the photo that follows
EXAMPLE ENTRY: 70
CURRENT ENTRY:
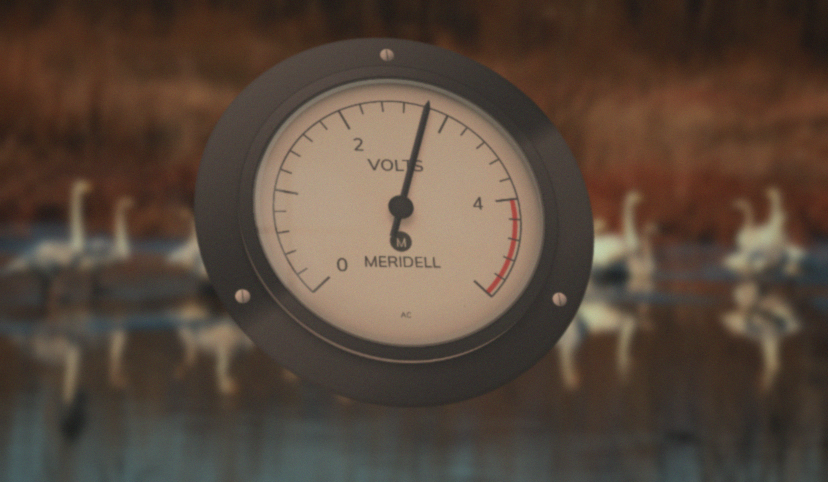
2.8
